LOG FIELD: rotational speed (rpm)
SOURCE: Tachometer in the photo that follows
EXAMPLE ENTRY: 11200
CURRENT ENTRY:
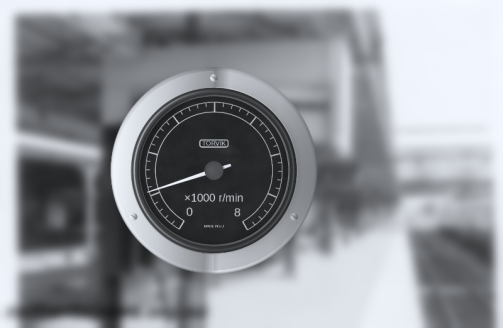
1100
